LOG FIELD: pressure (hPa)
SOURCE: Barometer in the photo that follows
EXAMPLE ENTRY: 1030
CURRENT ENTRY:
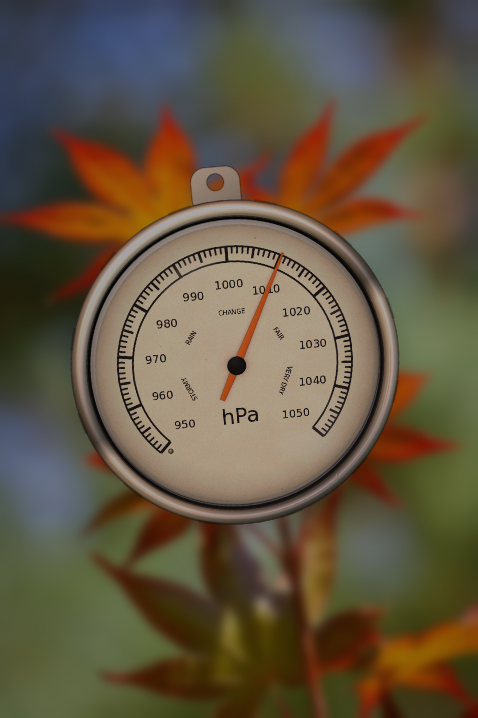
1010
